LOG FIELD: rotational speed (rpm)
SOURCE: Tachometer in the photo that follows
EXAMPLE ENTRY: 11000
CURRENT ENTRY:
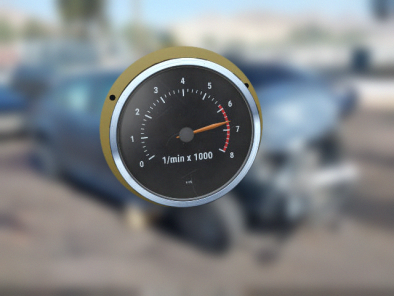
6600
